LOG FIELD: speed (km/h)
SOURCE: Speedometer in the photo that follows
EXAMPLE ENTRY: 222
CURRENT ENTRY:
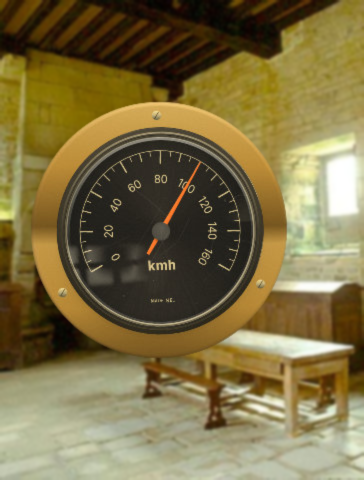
100
